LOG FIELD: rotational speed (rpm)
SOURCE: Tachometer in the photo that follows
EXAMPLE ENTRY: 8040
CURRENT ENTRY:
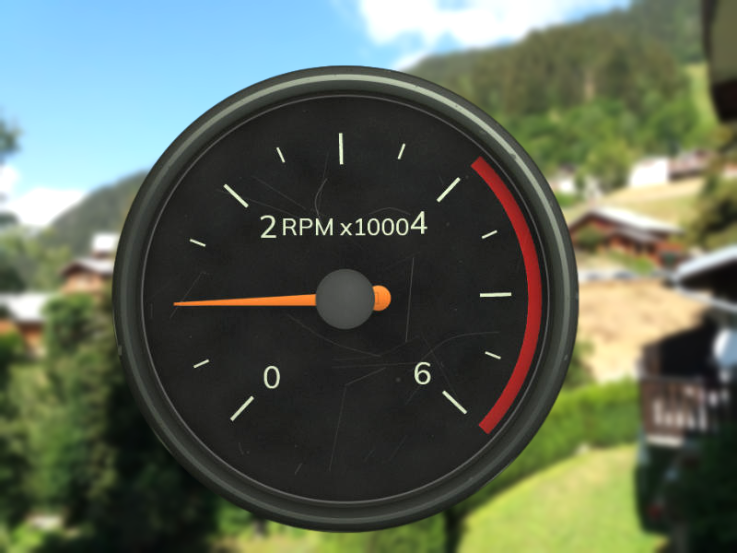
1000
